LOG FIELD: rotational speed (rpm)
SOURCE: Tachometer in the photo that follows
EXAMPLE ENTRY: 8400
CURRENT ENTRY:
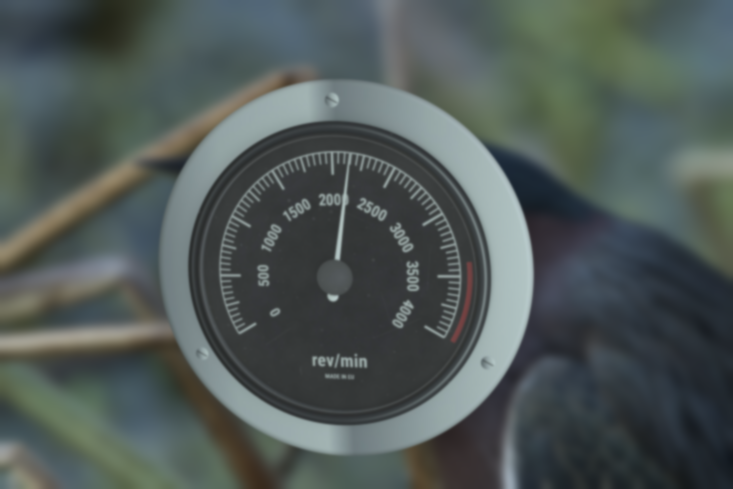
2150
